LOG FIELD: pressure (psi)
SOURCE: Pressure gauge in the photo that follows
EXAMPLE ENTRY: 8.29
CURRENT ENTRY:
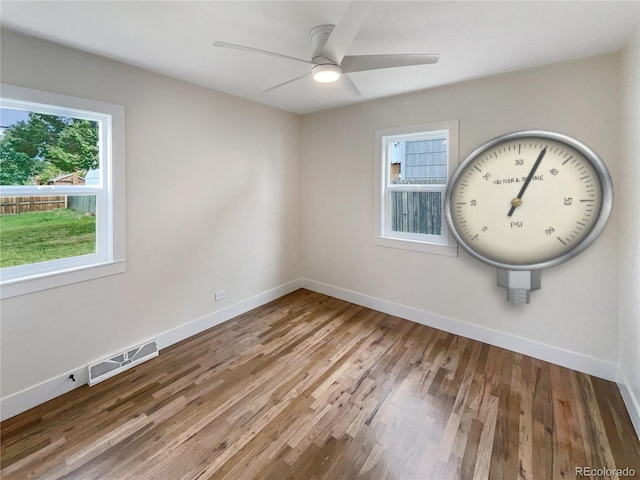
35
